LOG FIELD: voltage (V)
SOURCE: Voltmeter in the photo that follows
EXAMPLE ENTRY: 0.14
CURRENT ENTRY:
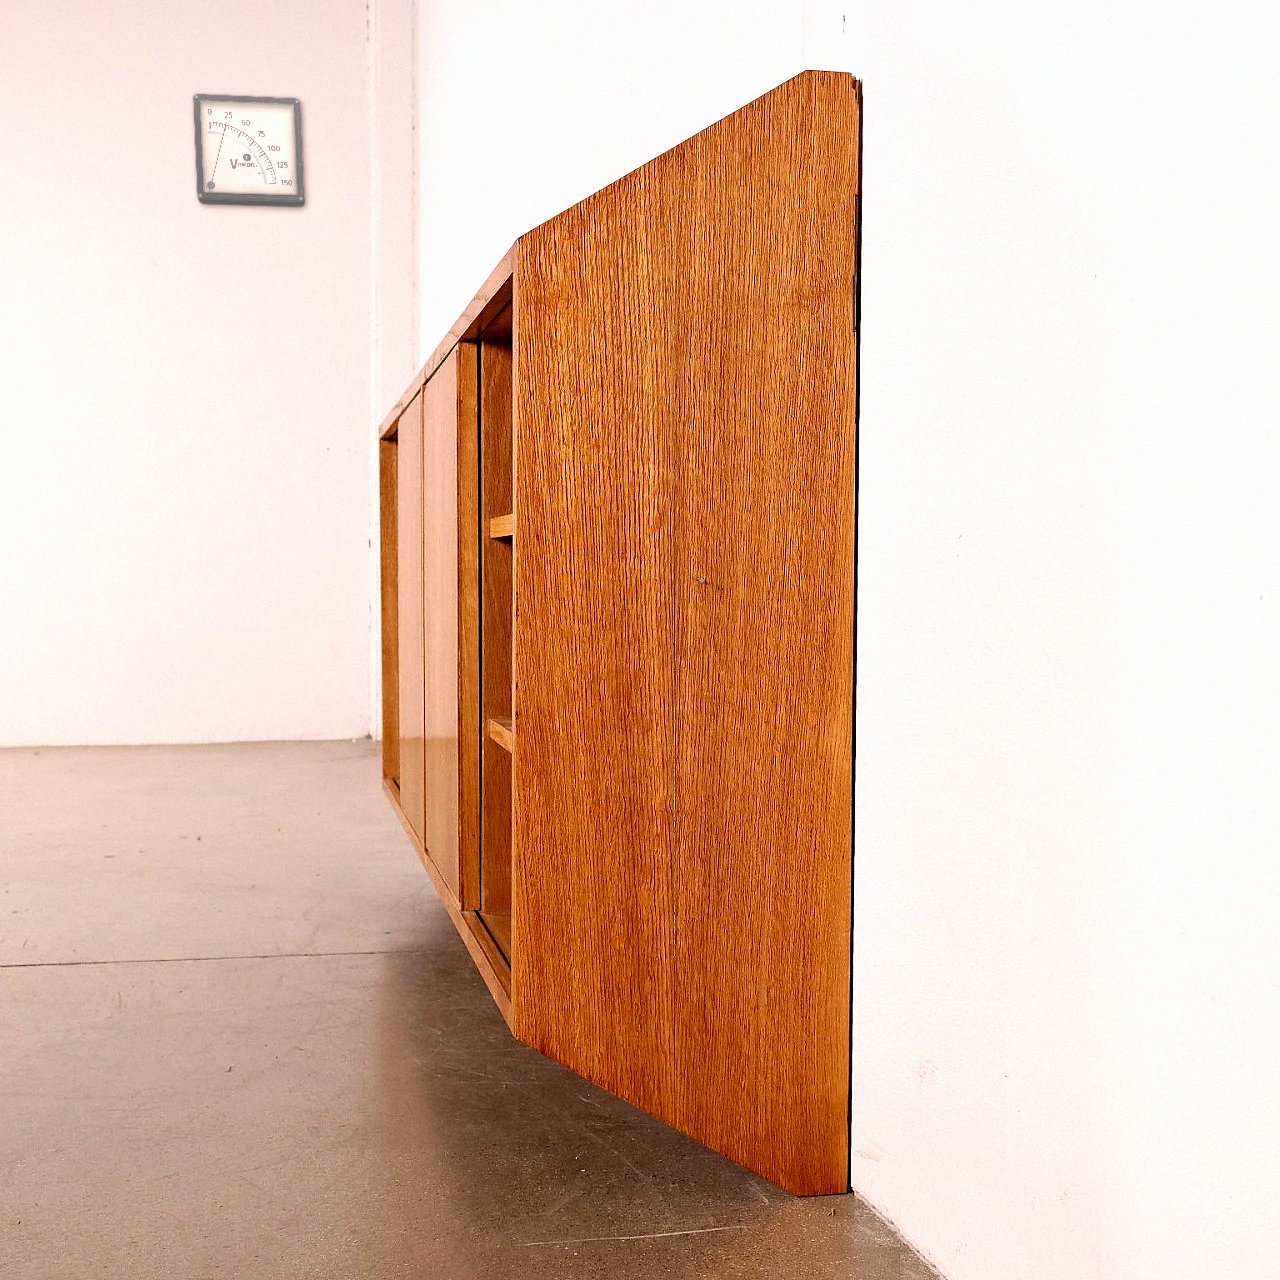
25
